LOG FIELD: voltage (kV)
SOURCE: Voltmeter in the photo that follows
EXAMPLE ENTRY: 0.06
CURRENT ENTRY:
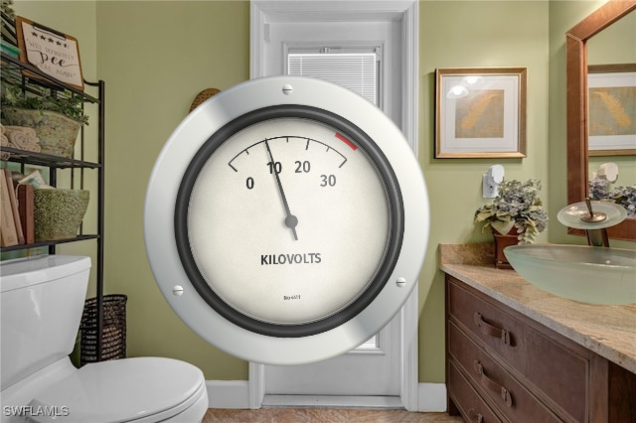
10
